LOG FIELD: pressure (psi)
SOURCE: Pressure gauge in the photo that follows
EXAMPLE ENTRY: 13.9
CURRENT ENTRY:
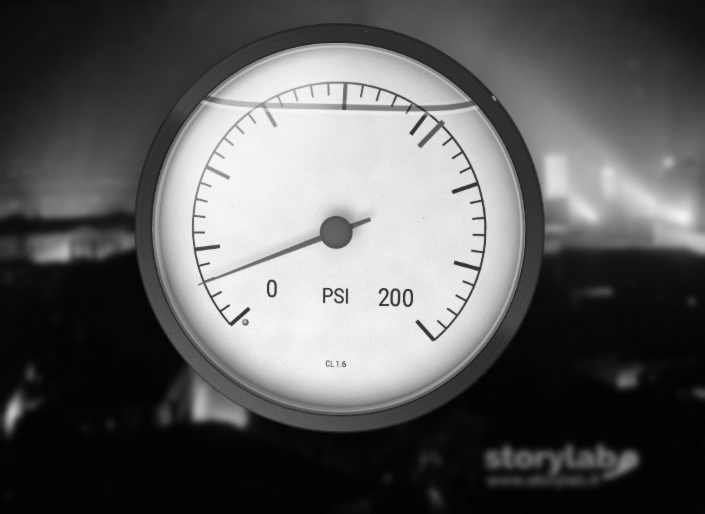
15
